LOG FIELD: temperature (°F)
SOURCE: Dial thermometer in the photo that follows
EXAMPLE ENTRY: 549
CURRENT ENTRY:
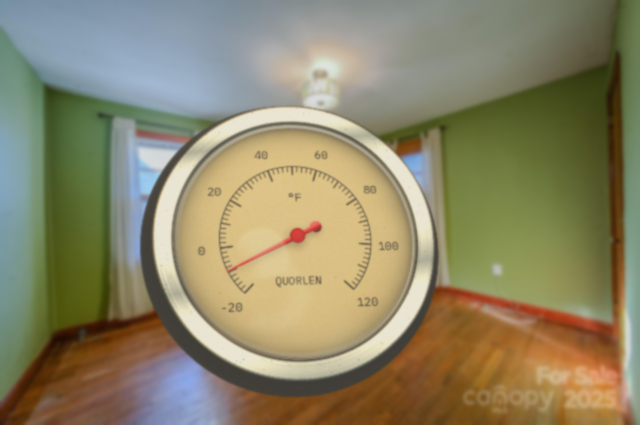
-10
